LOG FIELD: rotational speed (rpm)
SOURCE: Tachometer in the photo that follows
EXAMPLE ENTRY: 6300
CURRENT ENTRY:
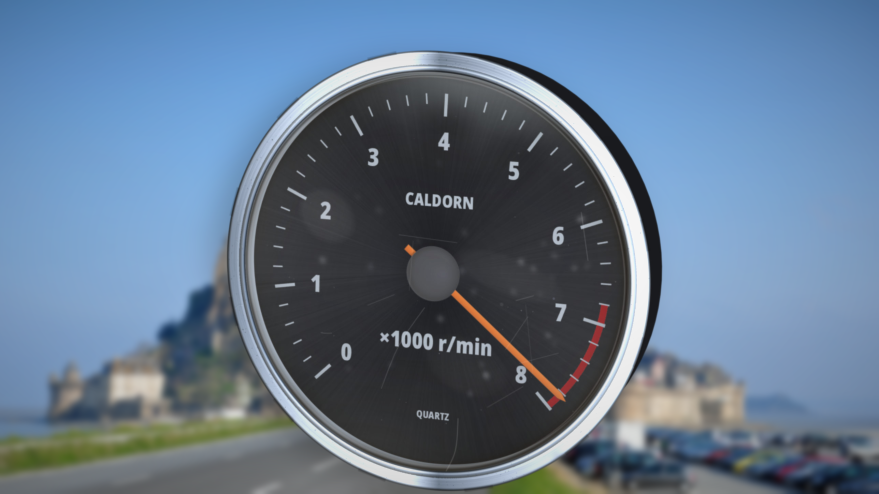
7800
